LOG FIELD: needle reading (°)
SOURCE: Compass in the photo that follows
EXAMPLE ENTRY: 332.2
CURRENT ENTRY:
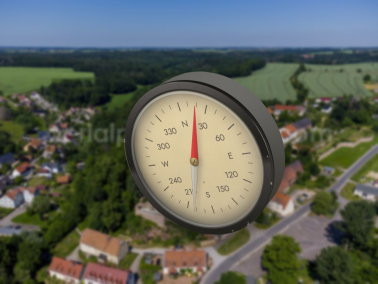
20
